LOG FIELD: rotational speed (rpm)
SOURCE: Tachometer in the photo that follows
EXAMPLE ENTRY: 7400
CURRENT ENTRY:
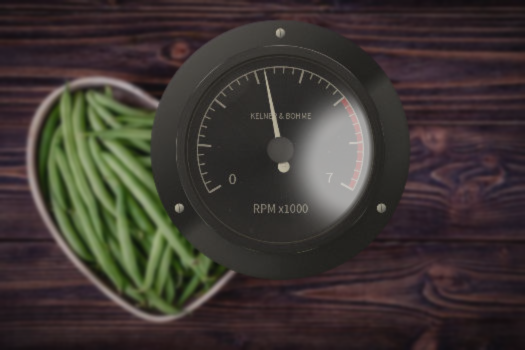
3200
